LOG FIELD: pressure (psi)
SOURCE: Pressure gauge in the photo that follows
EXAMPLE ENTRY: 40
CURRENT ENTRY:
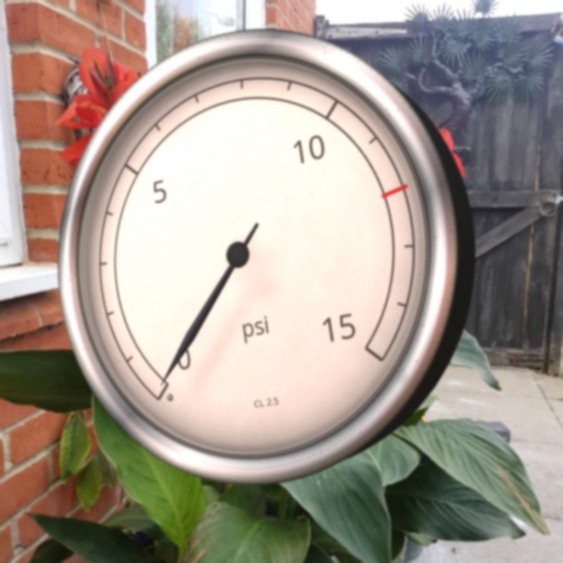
0
